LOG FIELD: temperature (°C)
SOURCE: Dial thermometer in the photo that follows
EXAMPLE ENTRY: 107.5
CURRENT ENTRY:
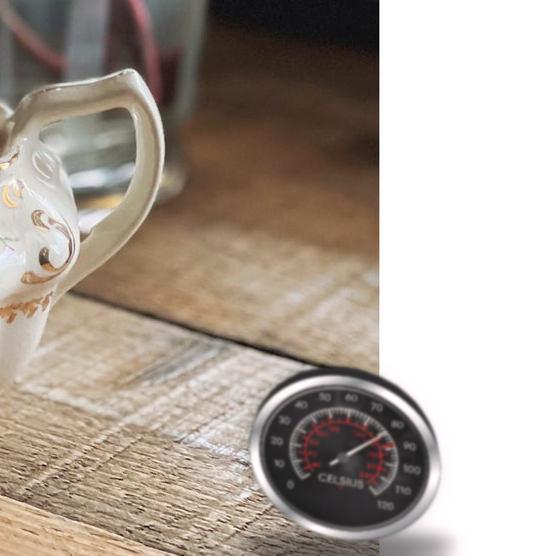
80
